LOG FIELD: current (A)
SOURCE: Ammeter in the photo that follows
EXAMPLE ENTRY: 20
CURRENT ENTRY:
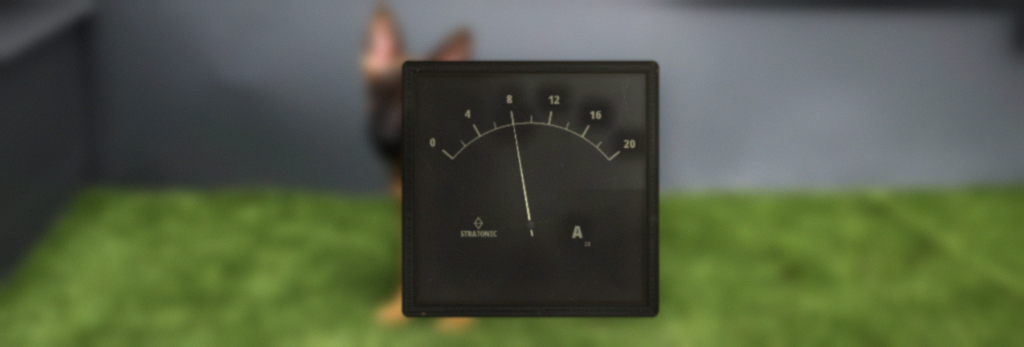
8
